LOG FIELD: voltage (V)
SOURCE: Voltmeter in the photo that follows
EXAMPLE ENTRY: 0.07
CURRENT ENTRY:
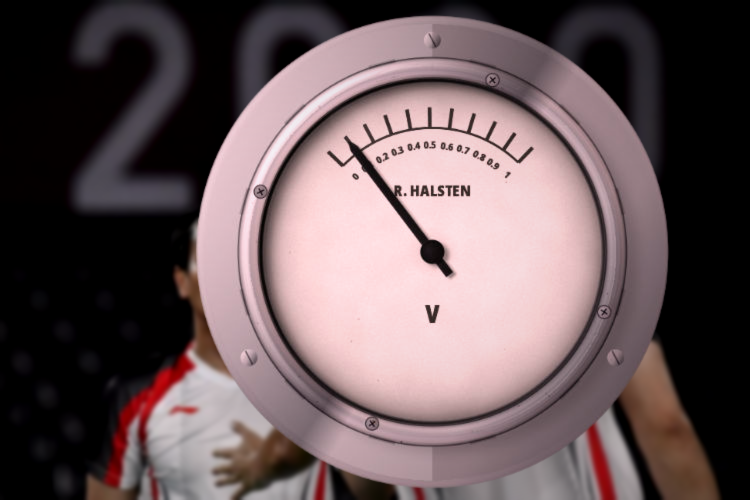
0.1
